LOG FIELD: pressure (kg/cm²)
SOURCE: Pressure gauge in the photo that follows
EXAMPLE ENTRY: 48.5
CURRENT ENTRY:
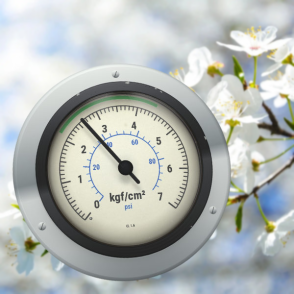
2.6
